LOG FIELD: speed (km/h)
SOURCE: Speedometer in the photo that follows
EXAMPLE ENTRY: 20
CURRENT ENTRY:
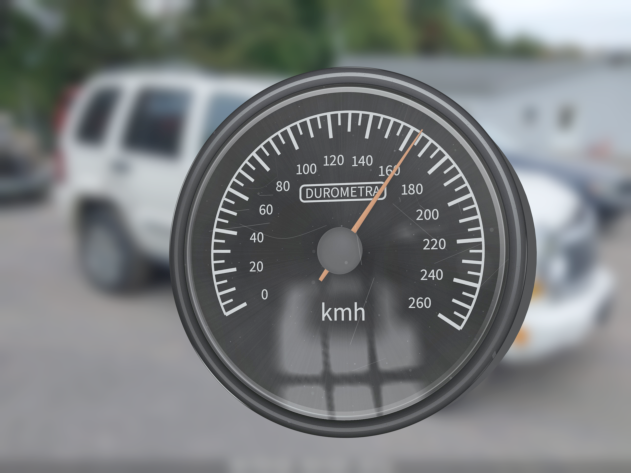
165
